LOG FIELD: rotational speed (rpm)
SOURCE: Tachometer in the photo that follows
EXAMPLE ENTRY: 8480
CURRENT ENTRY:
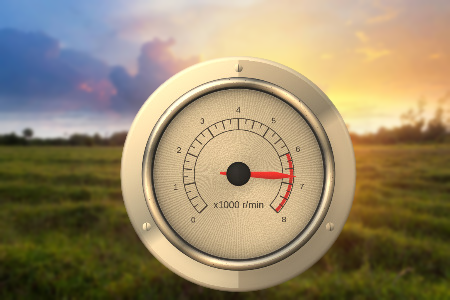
6750
